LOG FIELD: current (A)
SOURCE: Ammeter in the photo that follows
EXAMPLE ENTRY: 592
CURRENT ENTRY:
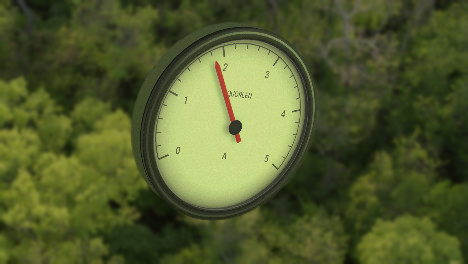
1.8
